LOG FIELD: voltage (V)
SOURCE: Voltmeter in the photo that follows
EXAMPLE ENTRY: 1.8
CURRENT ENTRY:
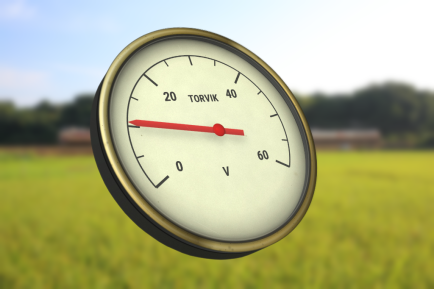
10
